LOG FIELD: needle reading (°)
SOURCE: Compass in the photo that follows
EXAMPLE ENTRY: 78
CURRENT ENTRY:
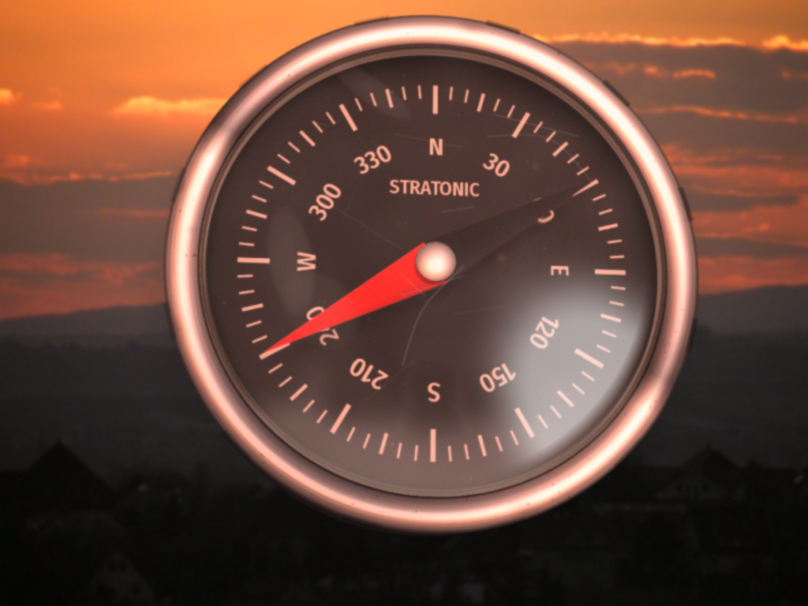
240
